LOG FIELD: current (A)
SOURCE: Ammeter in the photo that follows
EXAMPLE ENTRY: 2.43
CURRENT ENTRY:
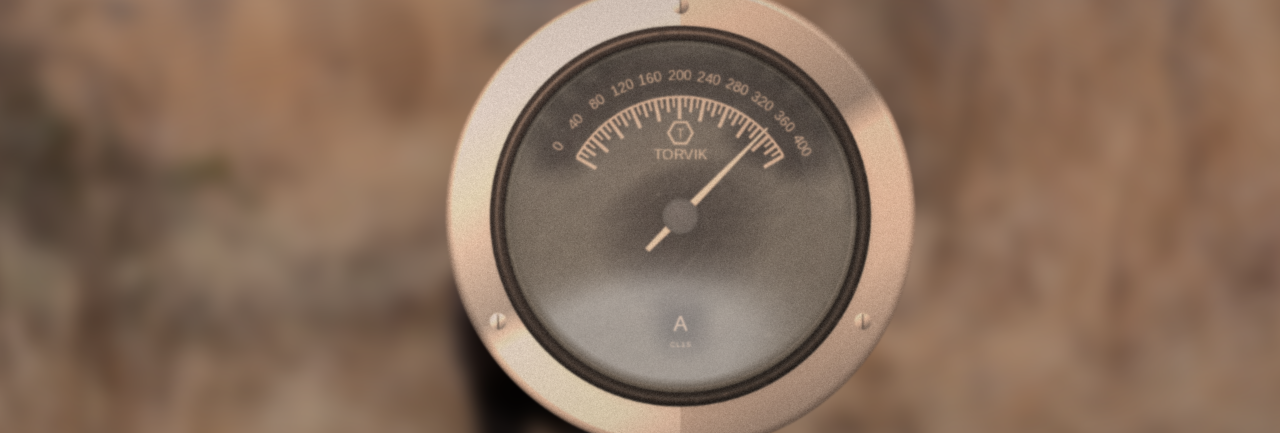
350
